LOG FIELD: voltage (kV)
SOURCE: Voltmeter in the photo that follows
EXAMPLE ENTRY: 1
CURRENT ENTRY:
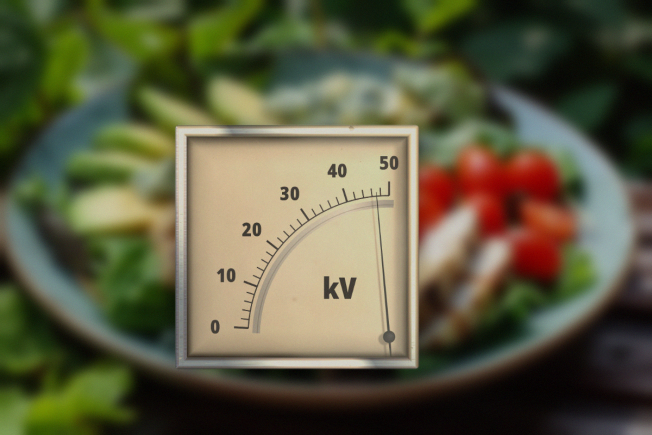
47
